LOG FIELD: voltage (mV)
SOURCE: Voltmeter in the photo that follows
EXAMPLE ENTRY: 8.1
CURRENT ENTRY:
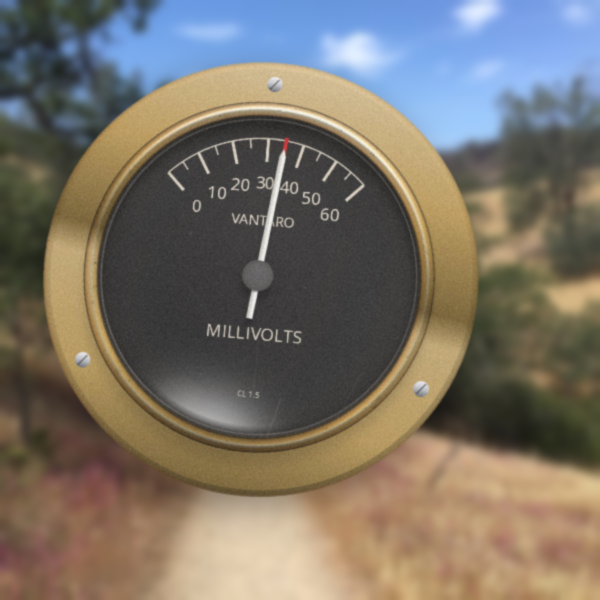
35
